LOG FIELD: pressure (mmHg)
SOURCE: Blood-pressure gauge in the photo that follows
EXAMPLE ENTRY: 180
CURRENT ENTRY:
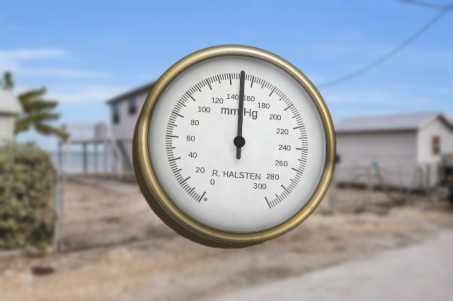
150
